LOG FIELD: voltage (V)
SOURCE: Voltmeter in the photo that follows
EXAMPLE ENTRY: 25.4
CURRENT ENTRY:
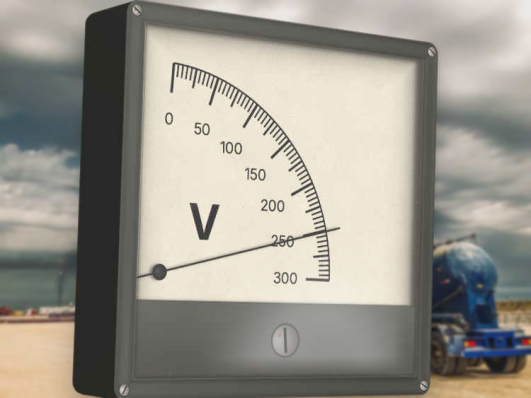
250
